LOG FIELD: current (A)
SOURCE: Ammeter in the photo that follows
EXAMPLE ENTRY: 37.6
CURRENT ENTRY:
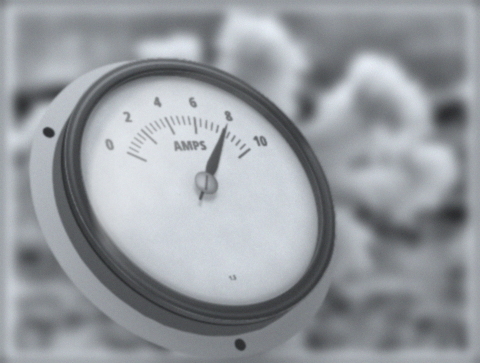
8
